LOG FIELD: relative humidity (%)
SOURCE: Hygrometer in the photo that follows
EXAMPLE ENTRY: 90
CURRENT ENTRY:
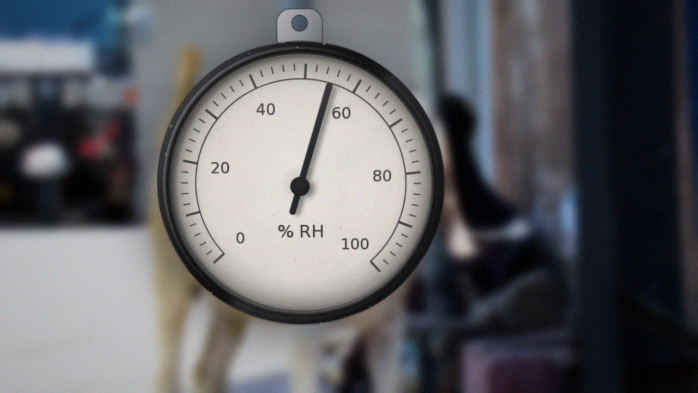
55
